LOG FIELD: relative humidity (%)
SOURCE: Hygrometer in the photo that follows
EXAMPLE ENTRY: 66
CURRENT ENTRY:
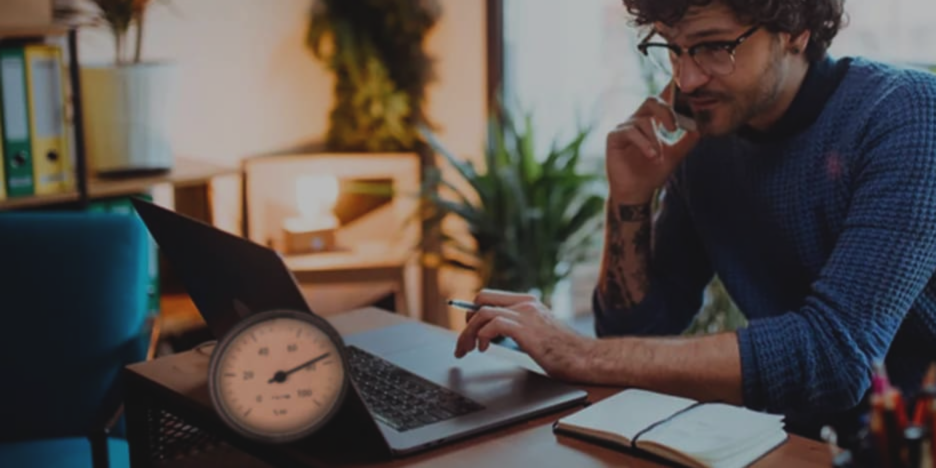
76
